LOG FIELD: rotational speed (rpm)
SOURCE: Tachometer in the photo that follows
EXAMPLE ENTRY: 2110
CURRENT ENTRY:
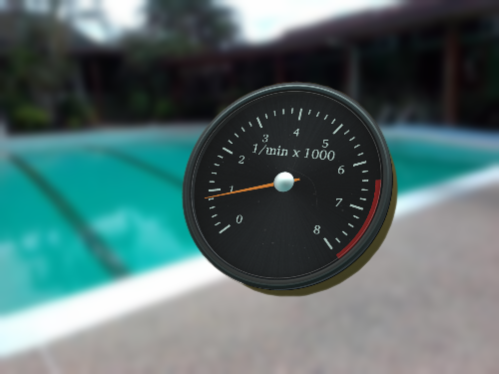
800
